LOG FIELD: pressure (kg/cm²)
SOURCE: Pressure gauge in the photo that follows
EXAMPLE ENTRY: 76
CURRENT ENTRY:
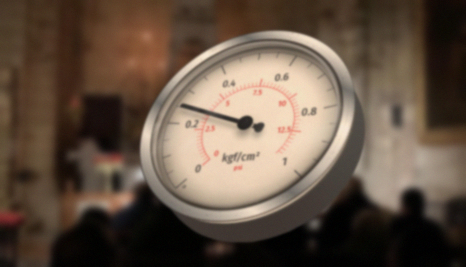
0.25
